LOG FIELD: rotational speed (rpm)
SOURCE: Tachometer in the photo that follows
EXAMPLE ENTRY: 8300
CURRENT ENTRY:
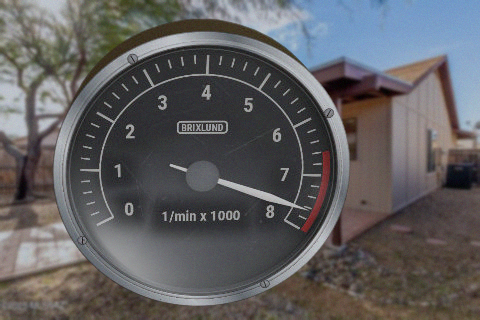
7600
